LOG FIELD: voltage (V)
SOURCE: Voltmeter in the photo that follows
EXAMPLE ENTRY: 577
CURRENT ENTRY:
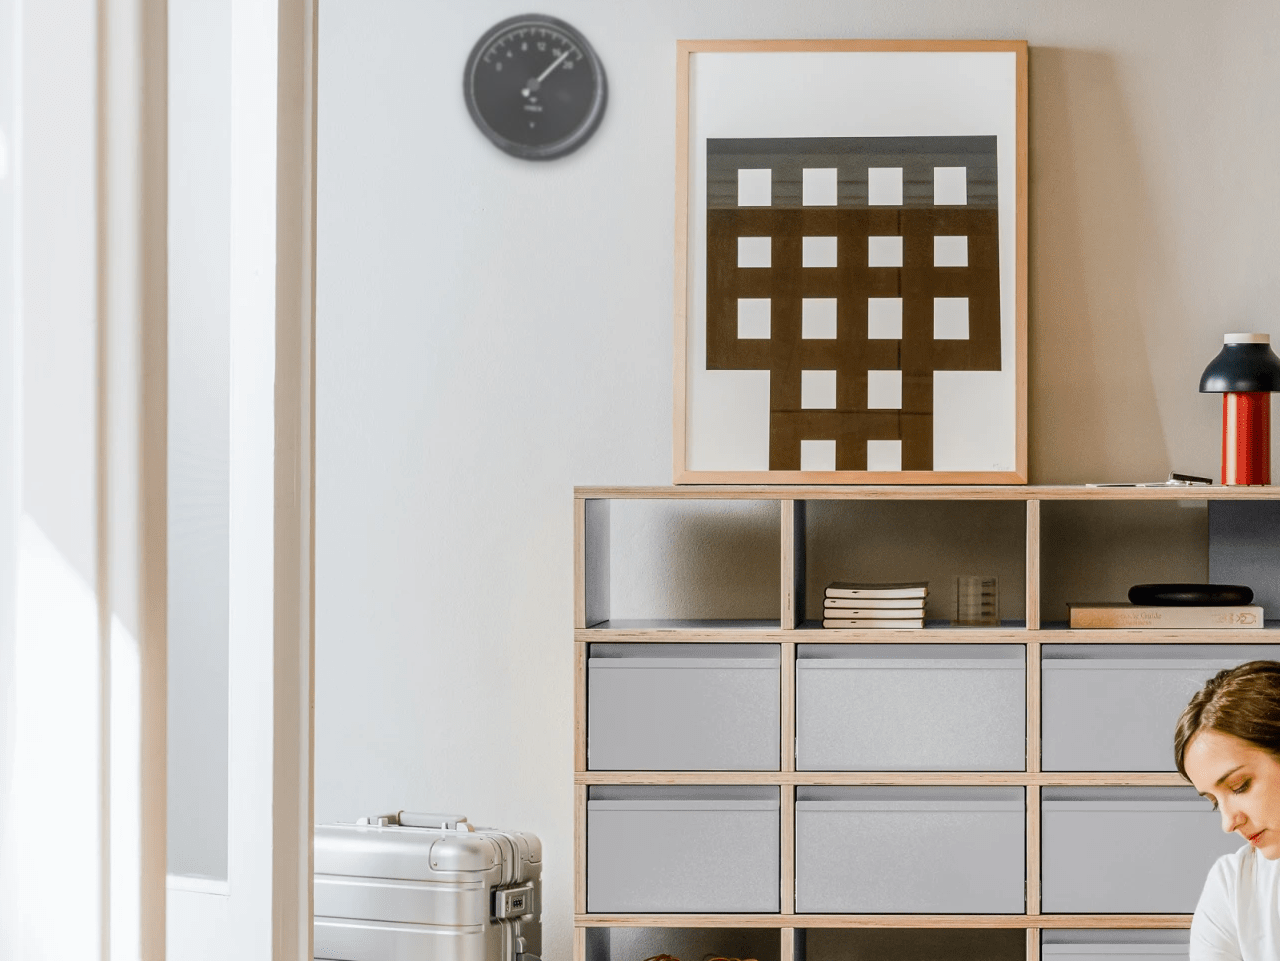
18
